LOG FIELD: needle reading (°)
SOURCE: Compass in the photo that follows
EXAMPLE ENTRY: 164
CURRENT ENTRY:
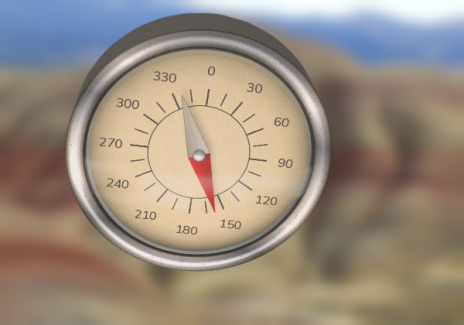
157.5
